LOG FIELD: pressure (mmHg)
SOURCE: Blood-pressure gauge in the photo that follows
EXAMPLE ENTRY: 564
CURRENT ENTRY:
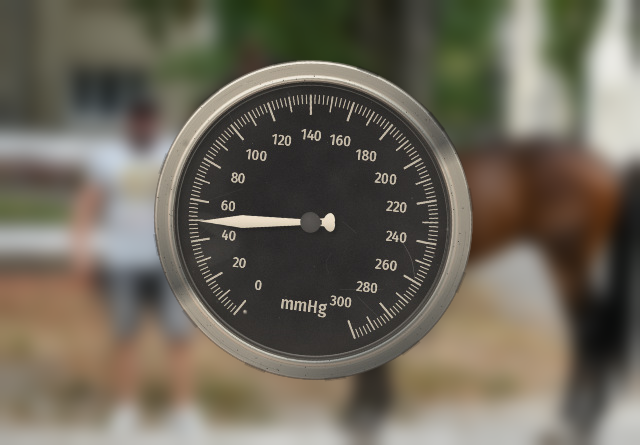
50
